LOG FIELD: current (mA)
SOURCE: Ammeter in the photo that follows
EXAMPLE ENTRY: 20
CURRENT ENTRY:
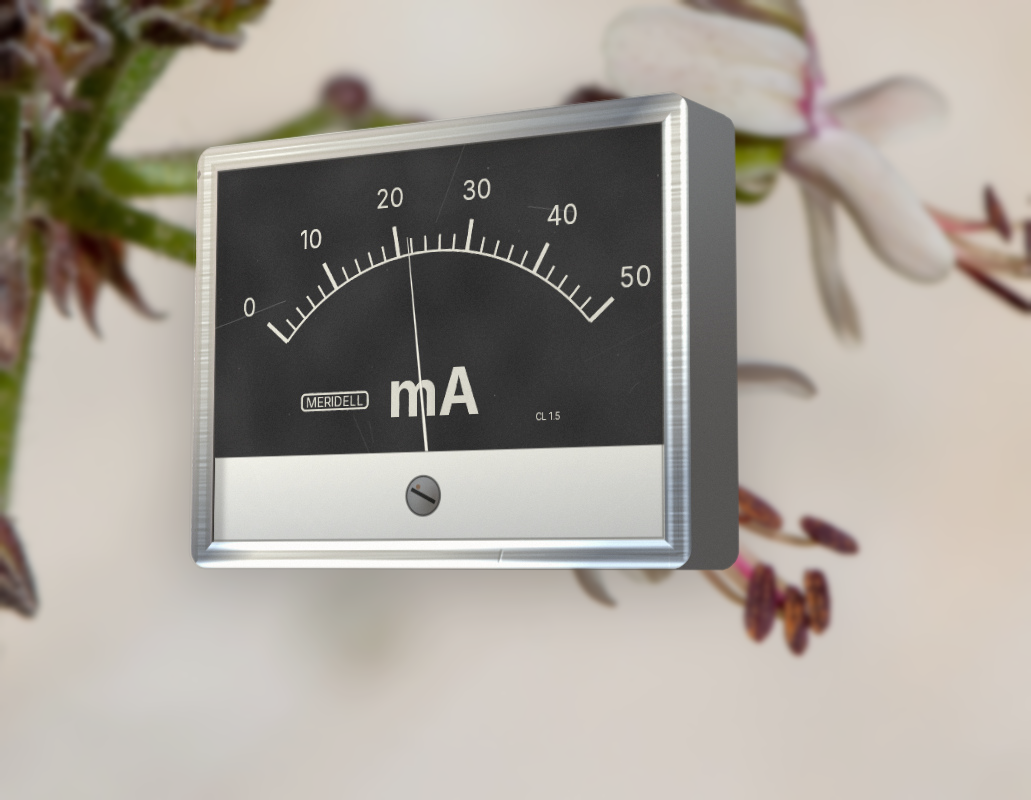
22
